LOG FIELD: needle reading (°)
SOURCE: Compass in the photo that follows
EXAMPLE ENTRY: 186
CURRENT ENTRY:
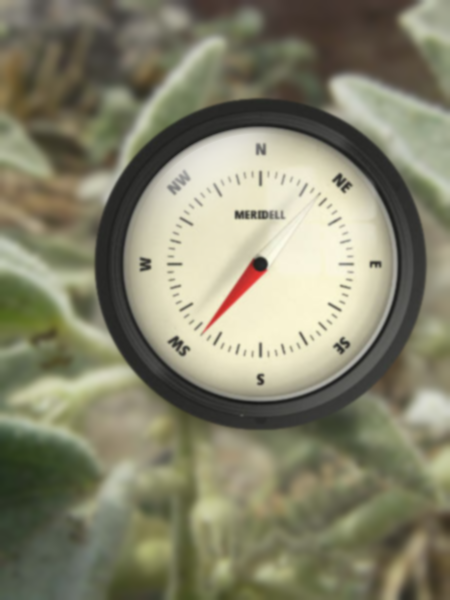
220
